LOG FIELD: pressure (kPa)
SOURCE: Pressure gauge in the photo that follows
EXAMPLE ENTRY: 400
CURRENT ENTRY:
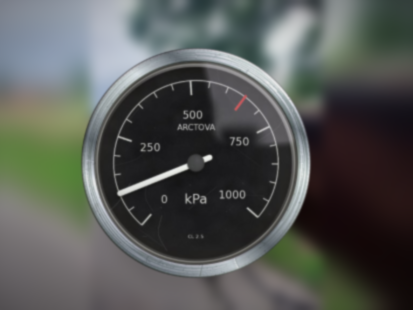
100
